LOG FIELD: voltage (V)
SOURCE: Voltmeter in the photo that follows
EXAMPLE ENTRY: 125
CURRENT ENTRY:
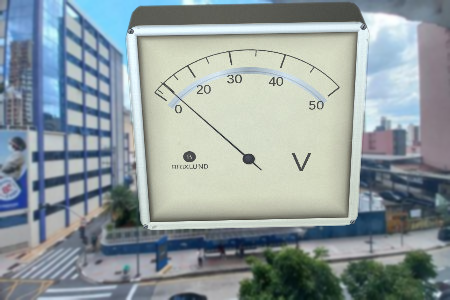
10
